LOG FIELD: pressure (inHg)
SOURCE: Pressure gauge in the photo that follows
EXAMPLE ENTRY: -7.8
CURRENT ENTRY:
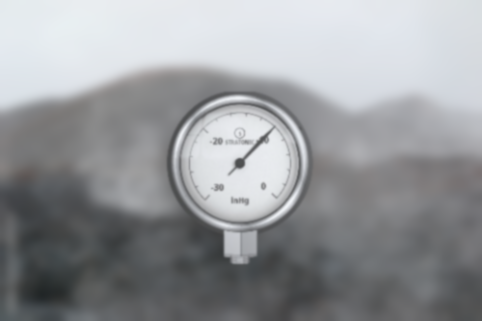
-10
